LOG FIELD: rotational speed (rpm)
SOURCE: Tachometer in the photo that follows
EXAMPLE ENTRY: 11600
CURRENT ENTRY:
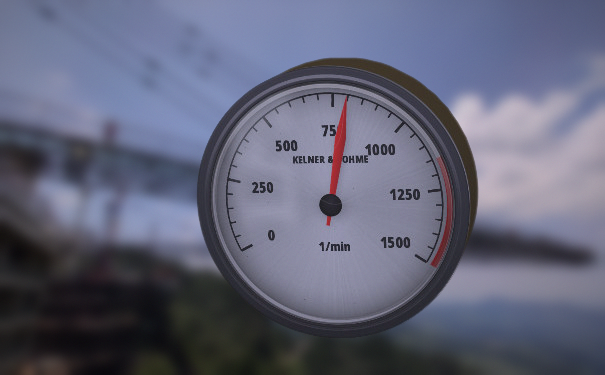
800
